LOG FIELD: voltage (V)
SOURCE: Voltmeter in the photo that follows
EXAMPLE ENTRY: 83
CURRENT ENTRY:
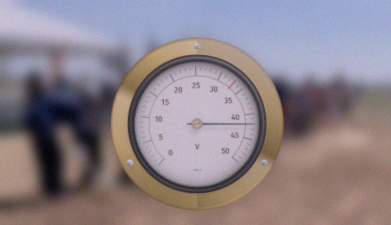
42
